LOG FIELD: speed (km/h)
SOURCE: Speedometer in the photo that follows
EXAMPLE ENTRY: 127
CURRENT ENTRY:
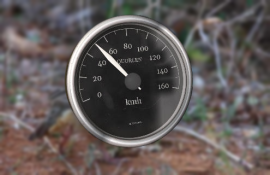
50
